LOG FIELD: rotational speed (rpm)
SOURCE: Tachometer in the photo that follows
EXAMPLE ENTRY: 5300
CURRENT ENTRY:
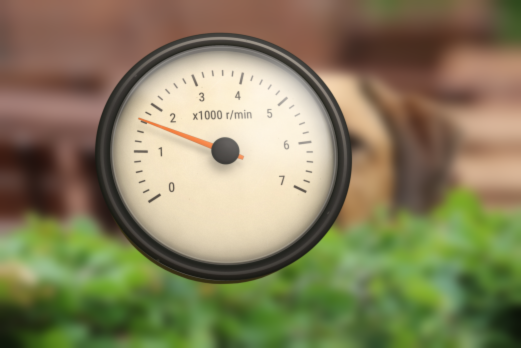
1600
